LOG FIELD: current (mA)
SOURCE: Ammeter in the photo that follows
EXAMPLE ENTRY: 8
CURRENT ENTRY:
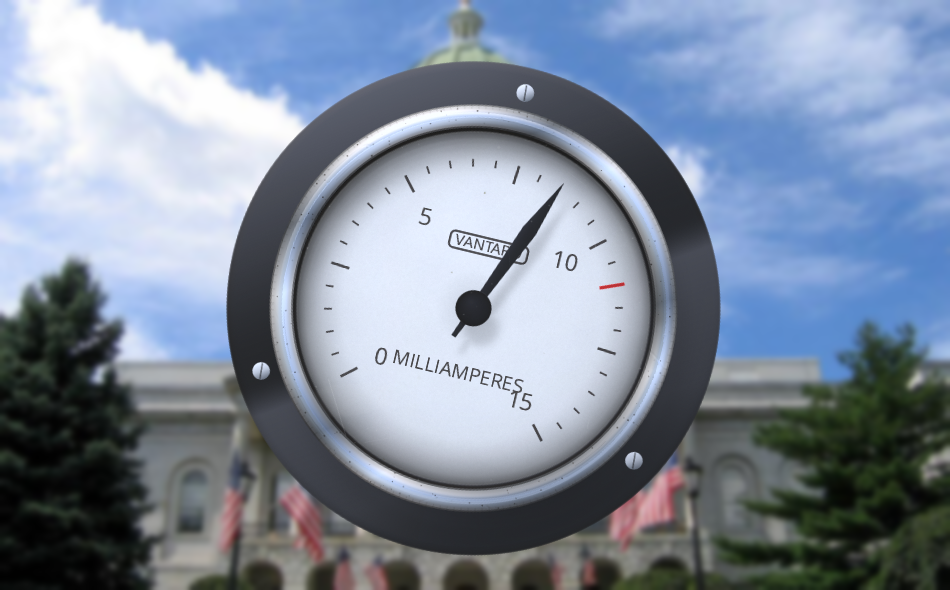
8.5
